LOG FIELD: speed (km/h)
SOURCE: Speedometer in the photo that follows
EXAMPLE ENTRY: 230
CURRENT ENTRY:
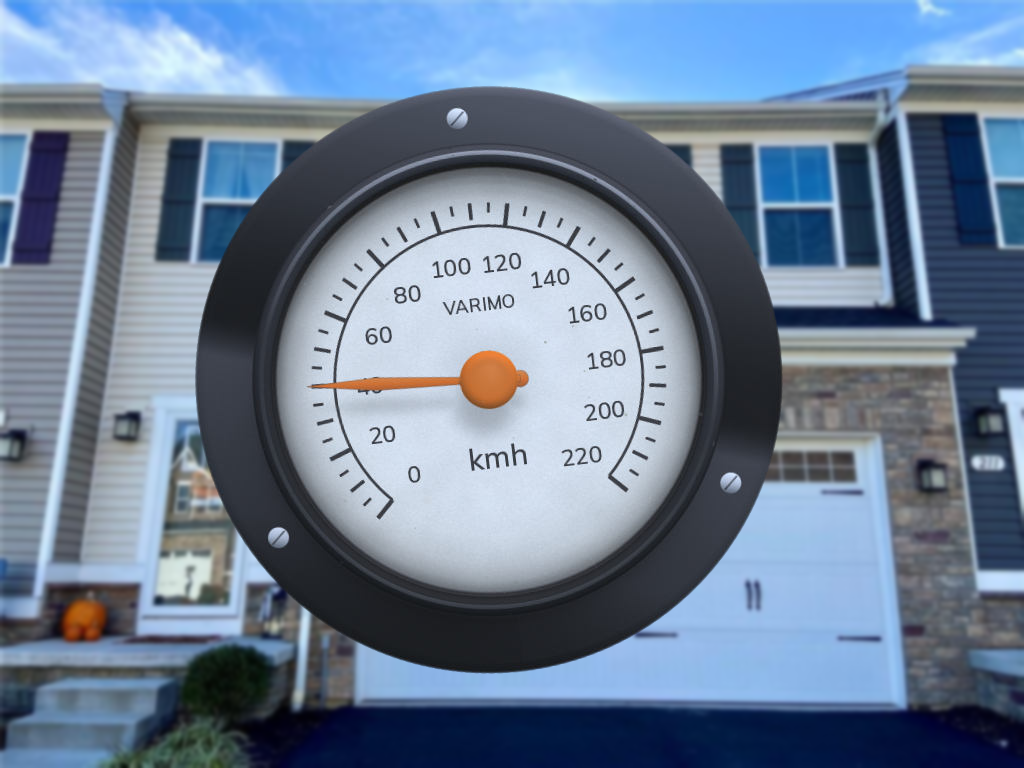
40
